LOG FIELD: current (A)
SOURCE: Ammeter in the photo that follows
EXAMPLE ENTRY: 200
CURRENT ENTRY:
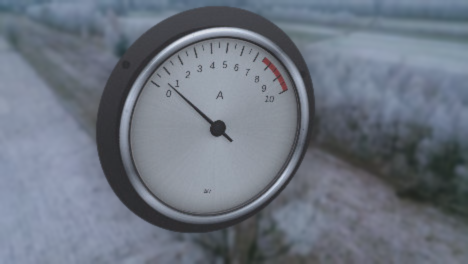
0.5
